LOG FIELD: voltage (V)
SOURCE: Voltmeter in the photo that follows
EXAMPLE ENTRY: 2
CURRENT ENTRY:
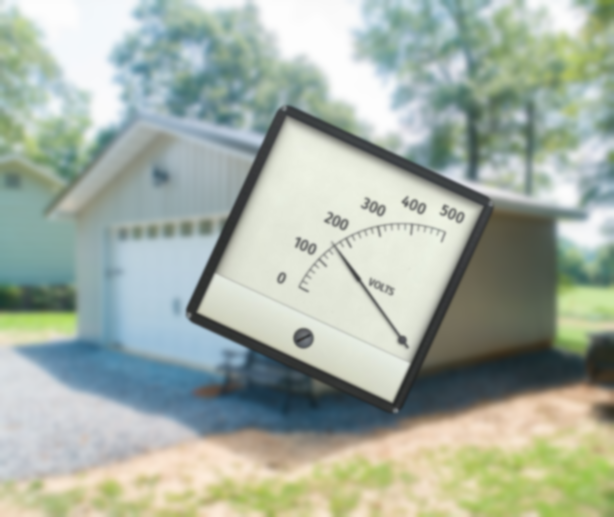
160
